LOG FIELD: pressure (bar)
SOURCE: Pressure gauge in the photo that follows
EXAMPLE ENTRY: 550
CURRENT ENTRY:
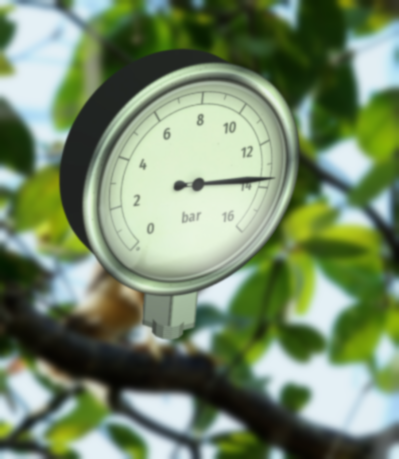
13.5
